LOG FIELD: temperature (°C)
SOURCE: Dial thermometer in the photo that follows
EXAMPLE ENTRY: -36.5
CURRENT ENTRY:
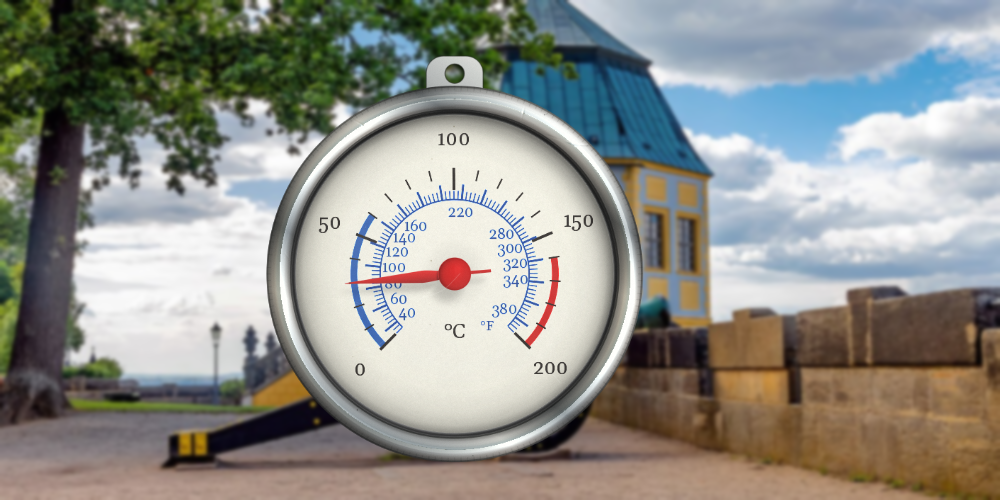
30
